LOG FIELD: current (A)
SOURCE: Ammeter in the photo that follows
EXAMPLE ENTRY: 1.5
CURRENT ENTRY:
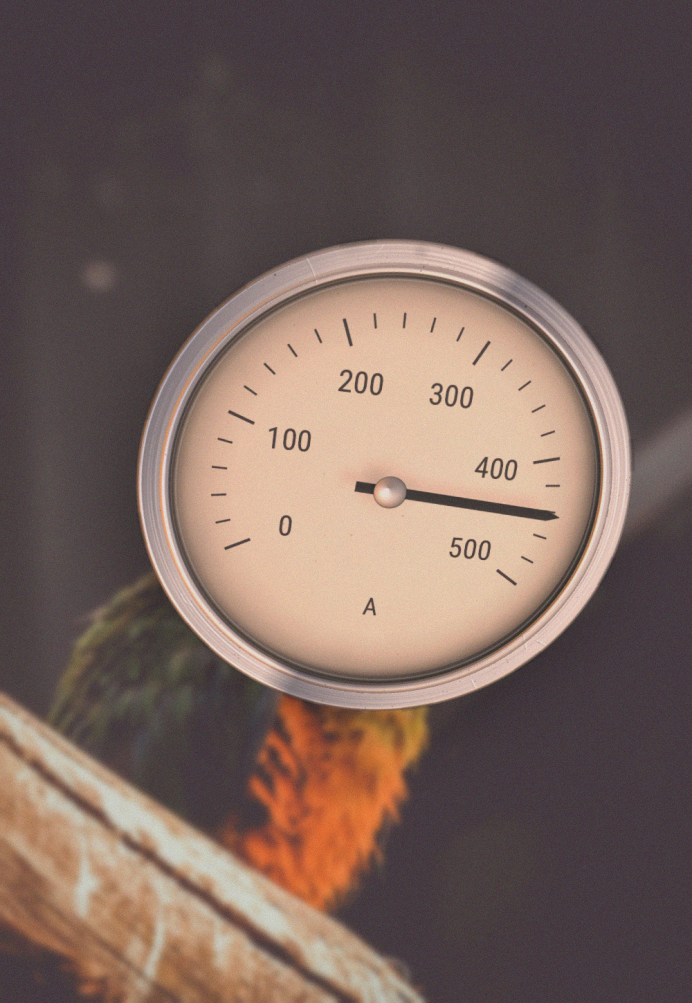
440
